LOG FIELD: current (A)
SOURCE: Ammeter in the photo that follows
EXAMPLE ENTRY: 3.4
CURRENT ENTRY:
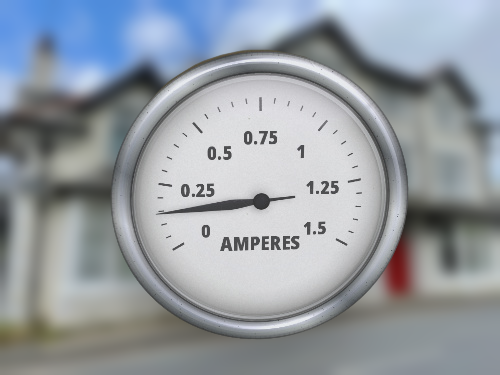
0.15
